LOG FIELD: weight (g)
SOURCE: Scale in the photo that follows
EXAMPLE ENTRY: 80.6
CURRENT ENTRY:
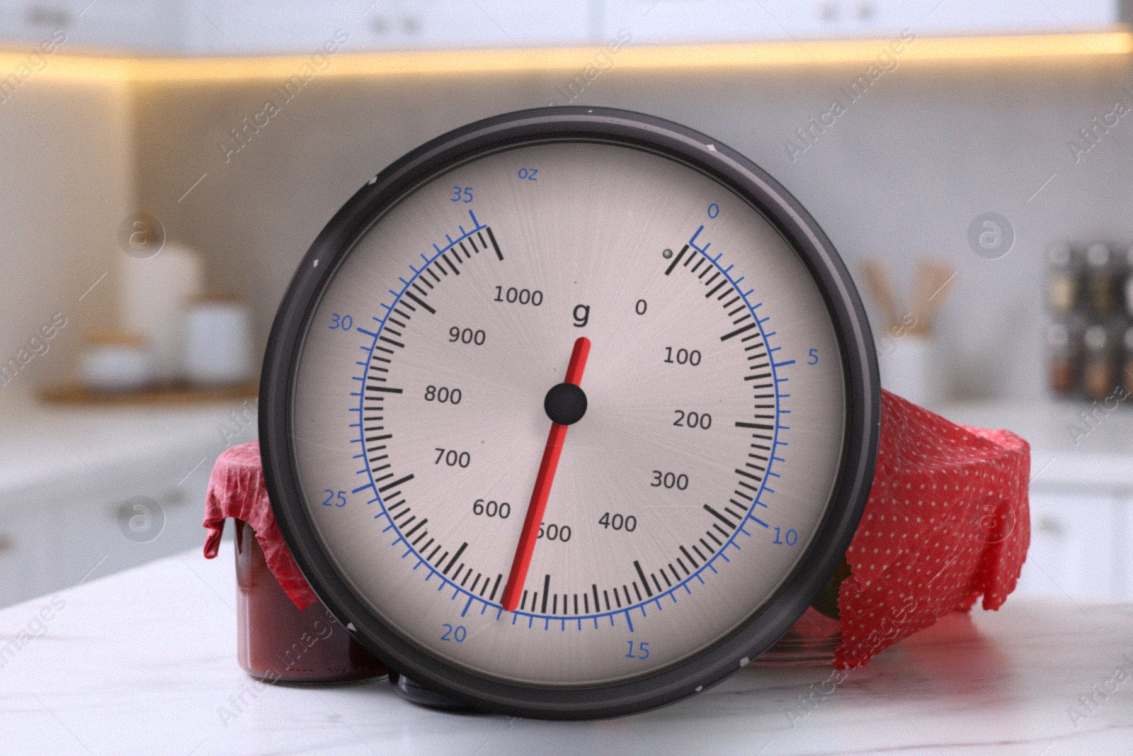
530
